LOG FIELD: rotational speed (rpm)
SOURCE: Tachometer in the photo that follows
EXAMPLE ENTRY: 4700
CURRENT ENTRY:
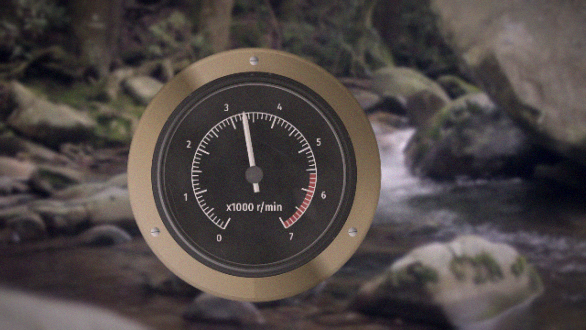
3300
